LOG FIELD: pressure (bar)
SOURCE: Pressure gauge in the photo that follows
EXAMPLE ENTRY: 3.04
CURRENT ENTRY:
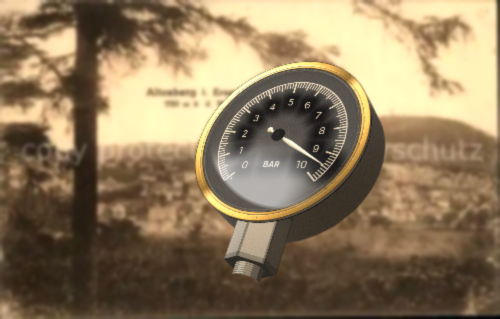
9.5
